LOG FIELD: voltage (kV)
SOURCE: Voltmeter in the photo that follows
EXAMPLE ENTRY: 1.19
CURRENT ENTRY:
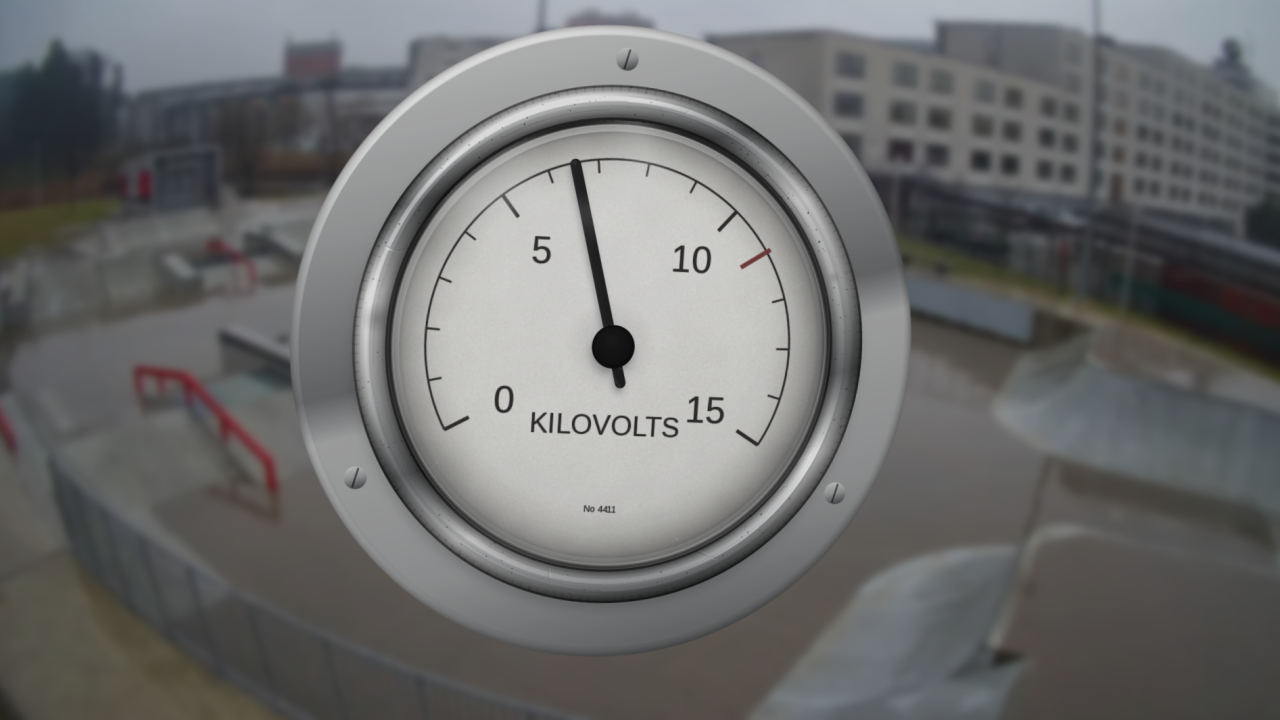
6.5
